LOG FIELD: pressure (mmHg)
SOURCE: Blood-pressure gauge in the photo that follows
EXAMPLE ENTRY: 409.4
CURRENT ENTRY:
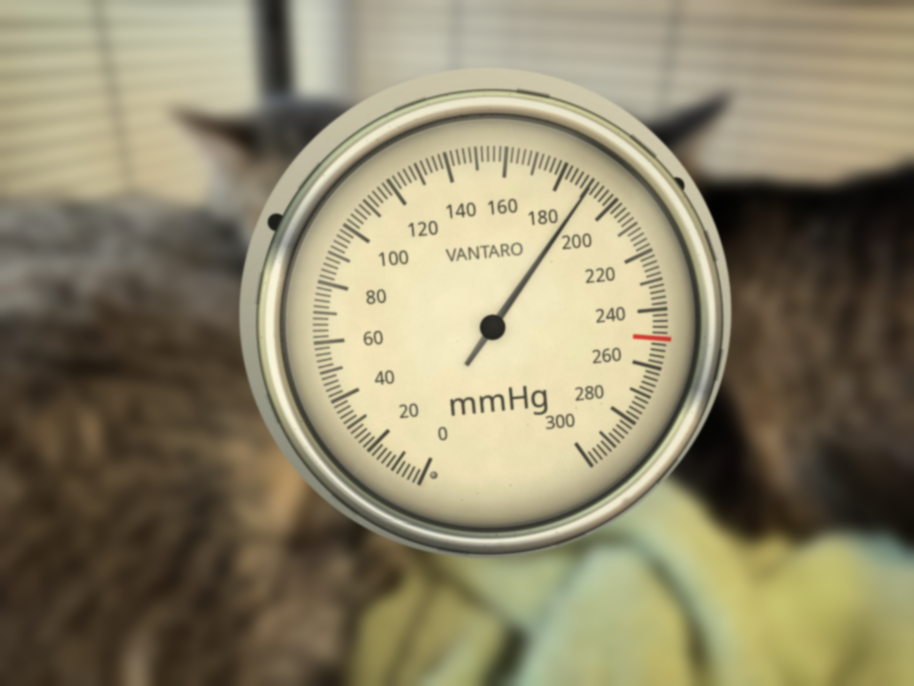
190
